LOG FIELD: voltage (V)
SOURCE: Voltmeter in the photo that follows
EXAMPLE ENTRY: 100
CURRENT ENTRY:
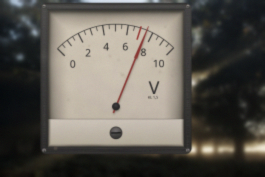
7.5
